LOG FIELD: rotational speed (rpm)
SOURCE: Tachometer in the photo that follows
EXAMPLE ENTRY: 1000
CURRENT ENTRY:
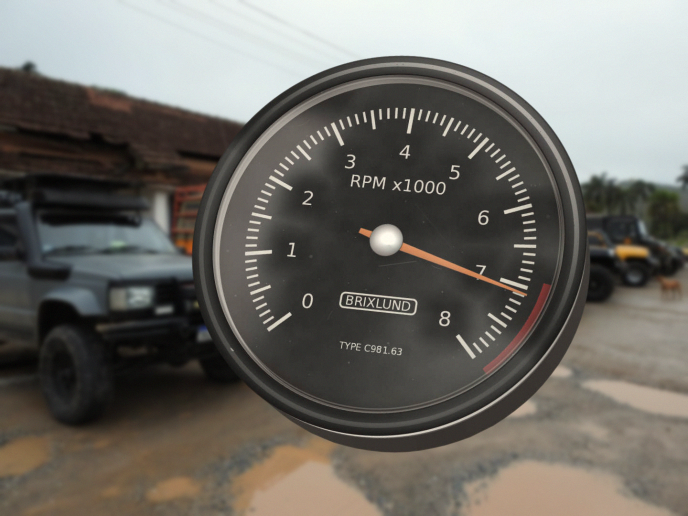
7100
